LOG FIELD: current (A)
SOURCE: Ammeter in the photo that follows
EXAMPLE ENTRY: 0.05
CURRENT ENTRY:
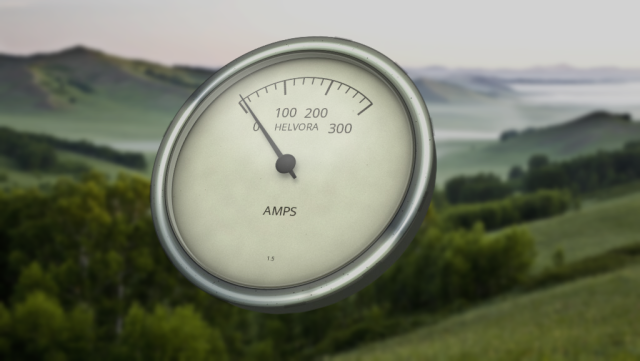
10
